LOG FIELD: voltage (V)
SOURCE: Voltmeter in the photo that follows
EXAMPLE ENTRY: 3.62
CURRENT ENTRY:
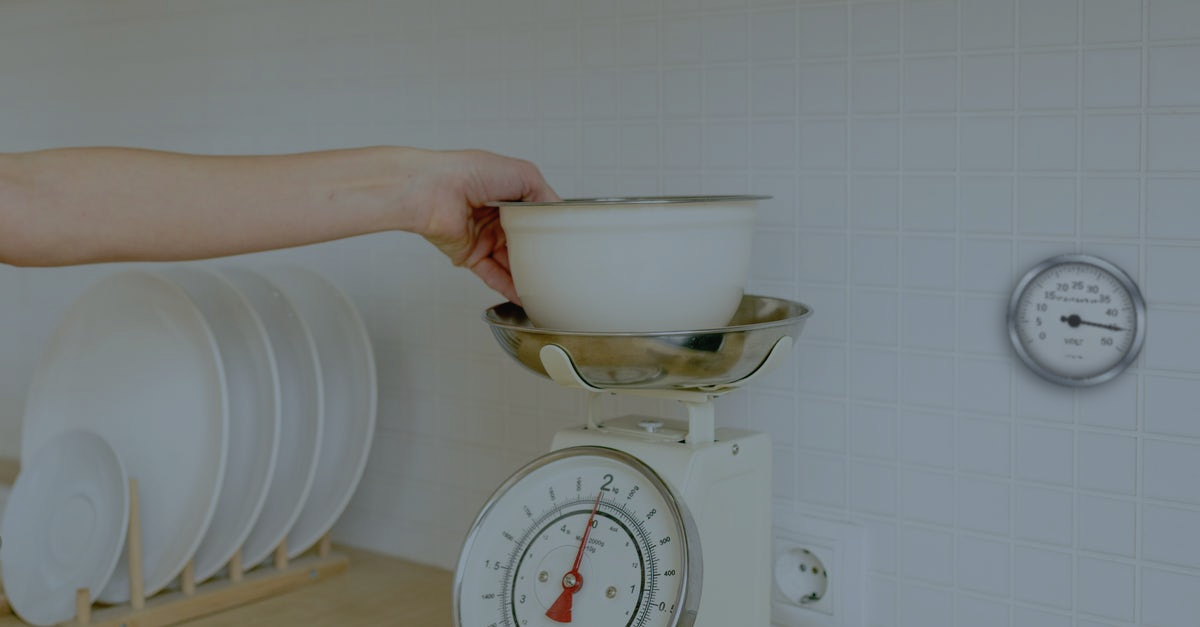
45
